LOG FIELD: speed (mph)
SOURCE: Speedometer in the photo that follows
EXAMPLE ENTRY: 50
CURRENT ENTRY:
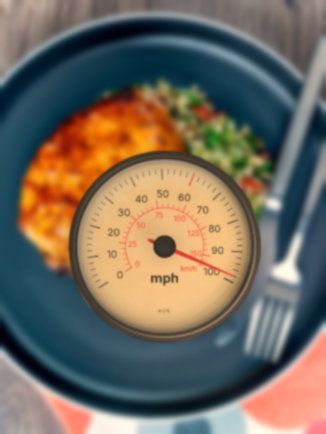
98
